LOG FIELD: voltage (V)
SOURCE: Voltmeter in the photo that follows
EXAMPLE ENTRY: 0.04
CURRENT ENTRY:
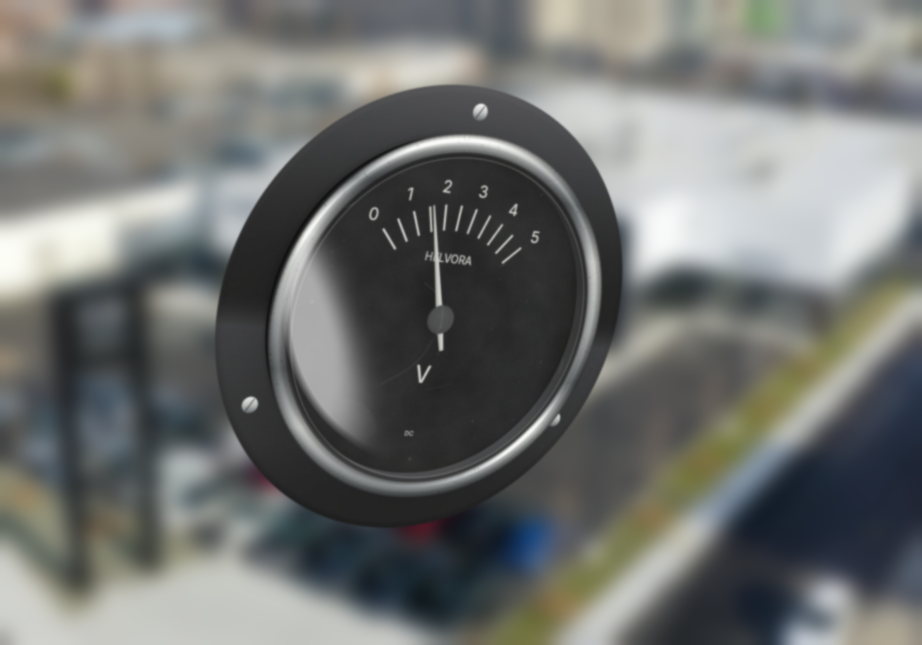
1.5
